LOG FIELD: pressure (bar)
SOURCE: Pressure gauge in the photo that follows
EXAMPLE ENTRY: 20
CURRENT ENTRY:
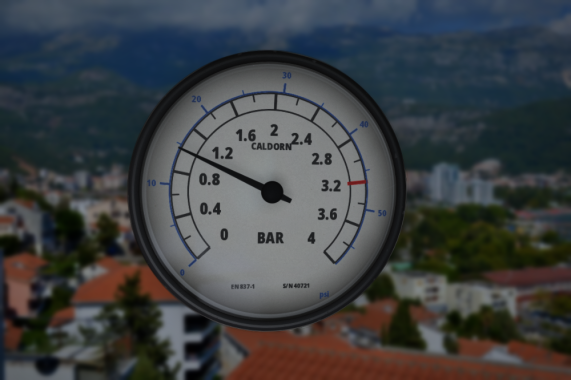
1
